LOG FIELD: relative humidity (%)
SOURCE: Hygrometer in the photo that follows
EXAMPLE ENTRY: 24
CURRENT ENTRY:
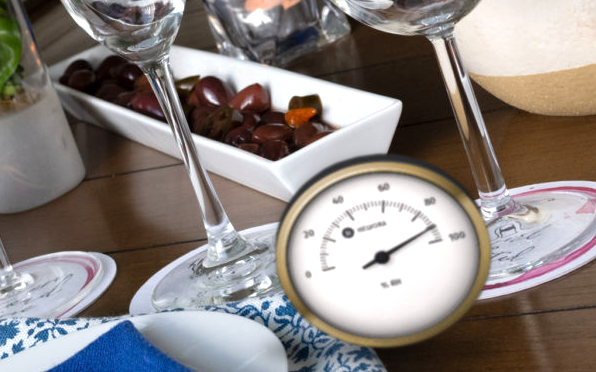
90
